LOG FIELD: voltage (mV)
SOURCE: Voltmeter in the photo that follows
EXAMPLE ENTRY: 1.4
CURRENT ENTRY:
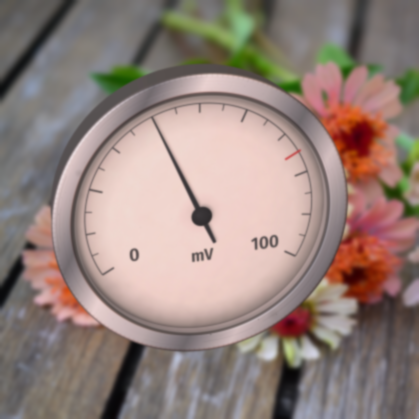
40
